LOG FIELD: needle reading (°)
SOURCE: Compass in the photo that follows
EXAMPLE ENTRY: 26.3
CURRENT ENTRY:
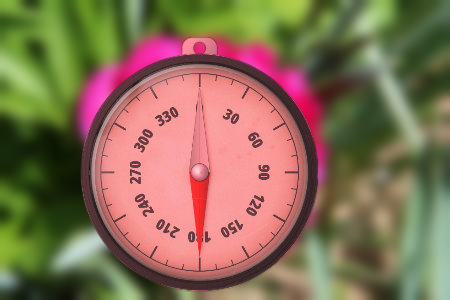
180
